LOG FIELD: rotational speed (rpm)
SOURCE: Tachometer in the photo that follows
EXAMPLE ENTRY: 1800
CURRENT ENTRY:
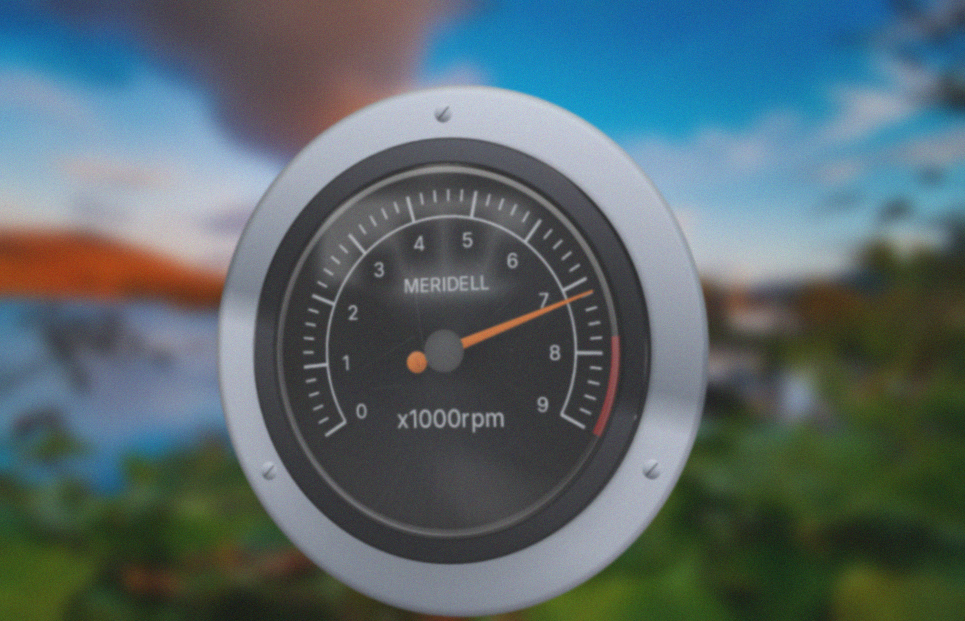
7200
